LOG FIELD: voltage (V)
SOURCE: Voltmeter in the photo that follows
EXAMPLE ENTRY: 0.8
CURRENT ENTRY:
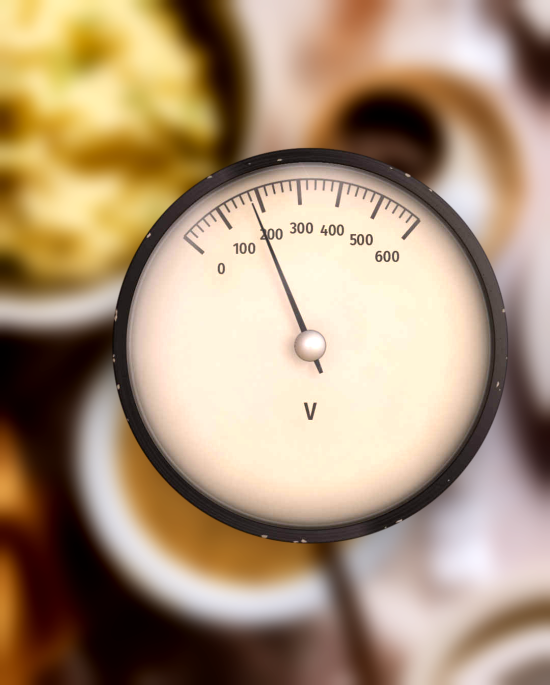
180
